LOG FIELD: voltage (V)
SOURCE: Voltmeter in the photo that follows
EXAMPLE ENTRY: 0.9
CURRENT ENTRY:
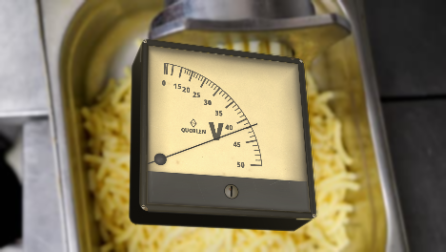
42
